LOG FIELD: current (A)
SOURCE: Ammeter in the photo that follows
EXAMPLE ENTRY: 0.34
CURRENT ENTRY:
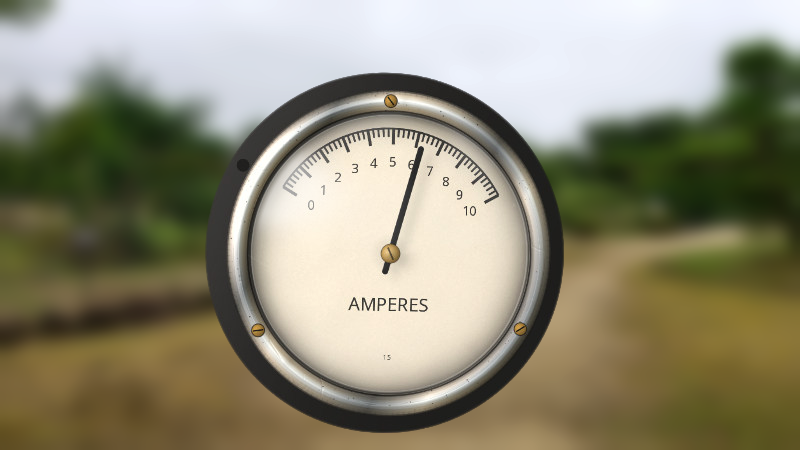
6.2
